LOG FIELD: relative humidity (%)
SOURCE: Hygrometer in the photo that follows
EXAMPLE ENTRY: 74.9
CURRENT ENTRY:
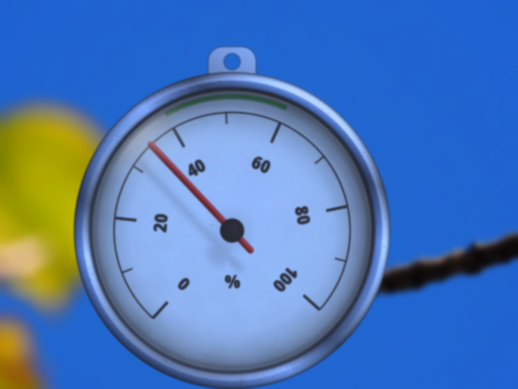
35
